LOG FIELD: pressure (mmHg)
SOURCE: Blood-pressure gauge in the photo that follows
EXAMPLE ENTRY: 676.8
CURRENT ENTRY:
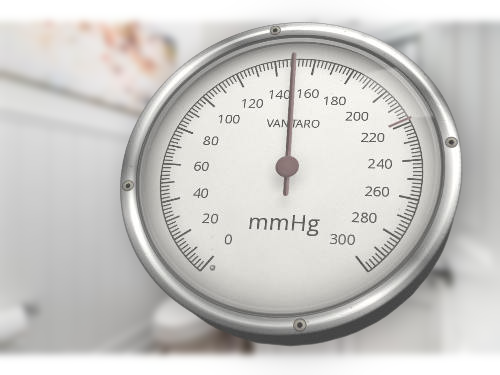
150
